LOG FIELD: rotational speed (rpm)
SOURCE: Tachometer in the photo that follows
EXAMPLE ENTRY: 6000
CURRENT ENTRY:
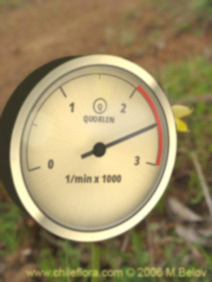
2500
